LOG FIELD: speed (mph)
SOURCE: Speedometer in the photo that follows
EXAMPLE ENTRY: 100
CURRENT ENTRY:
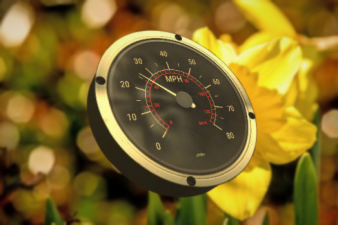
25
